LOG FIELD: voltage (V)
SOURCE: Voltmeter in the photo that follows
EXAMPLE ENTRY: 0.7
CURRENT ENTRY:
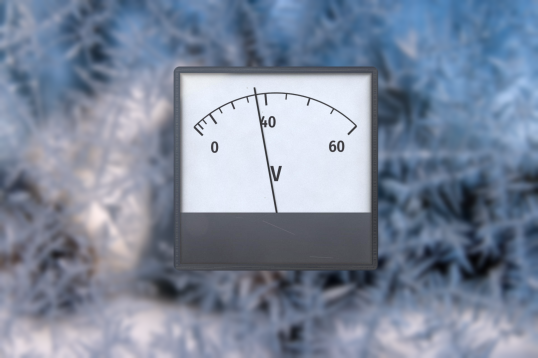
37.5
